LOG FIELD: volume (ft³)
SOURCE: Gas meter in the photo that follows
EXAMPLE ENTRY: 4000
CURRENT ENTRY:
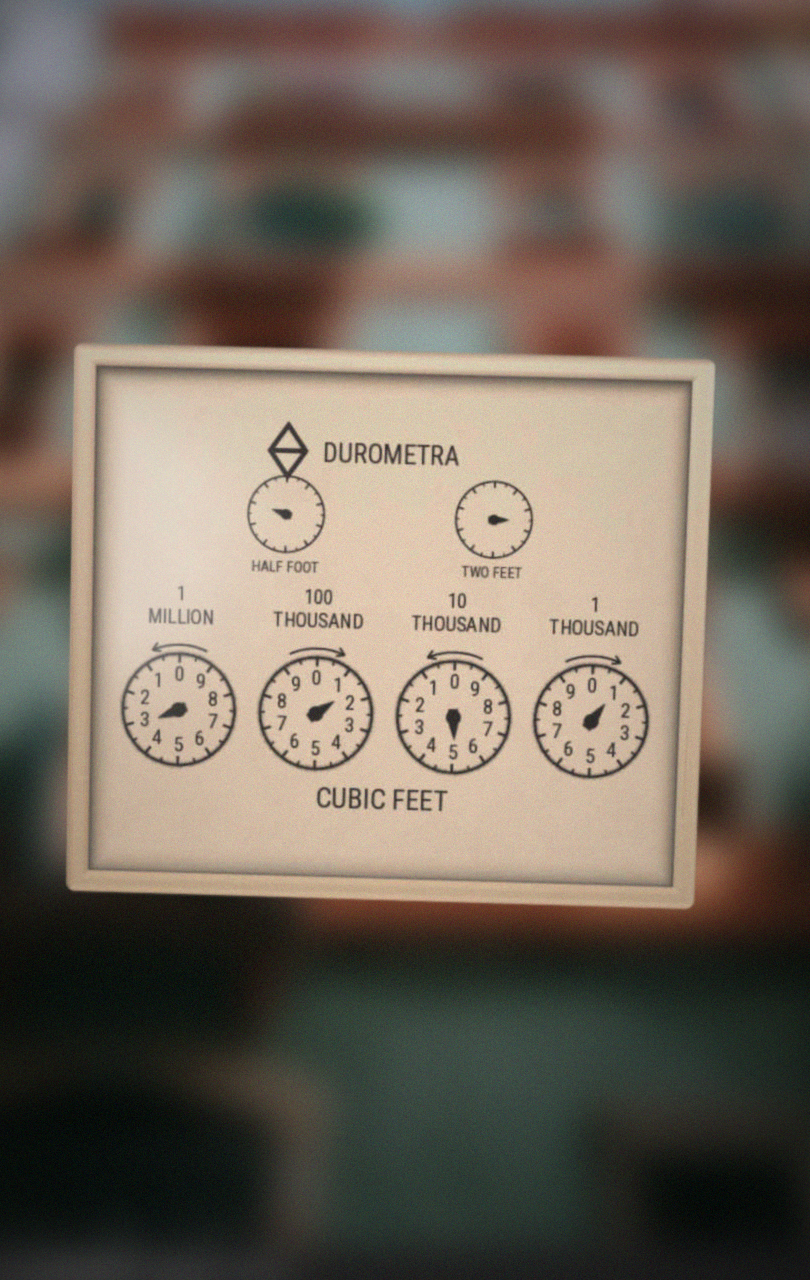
315100
